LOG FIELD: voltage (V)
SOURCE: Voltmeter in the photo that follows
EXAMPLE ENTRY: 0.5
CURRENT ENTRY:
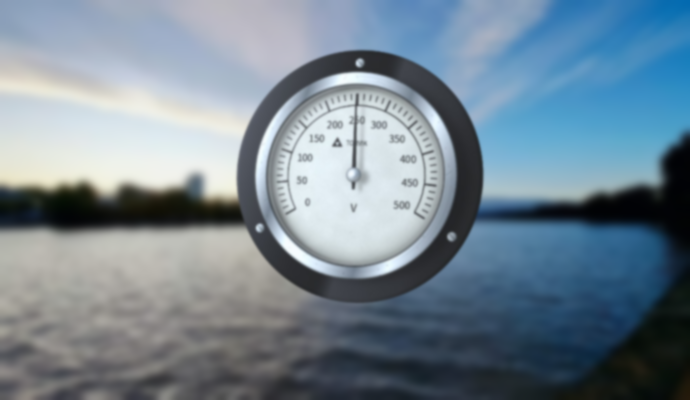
250
